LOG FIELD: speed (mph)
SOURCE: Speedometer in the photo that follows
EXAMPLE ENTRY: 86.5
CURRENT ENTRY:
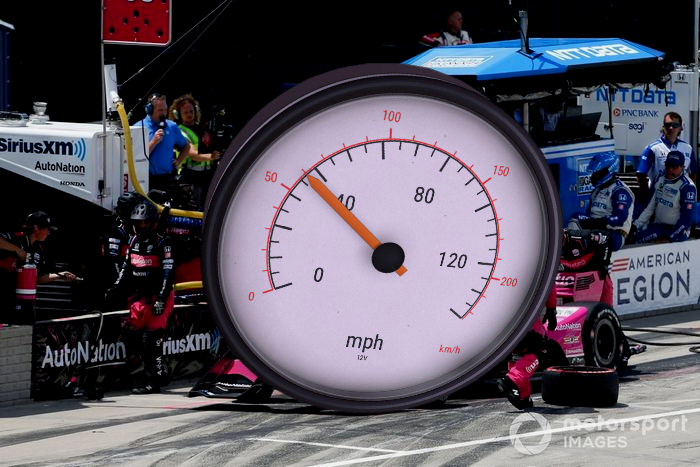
37.5
